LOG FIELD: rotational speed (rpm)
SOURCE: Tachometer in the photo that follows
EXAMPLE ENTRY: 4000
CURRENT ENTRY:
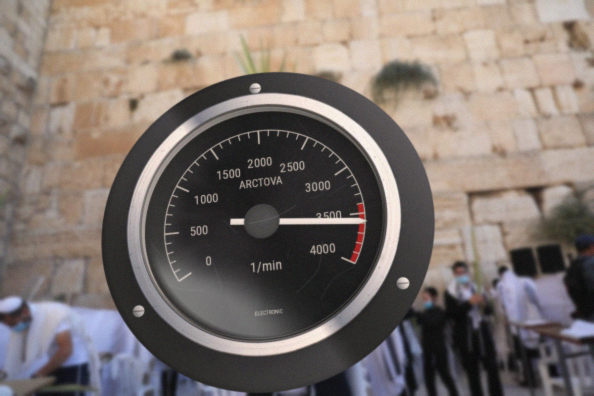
3600
